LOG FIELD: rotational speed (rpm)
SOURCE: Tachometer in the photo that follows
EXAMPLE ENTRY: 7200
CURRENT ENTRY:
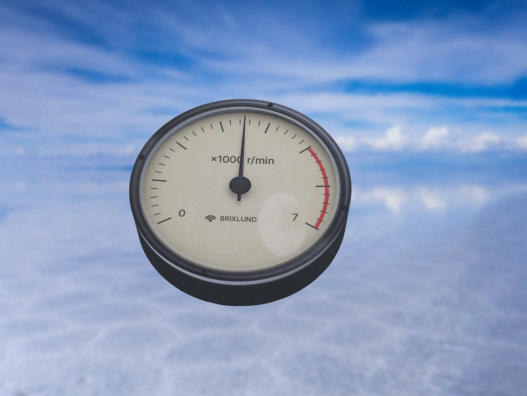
3500
